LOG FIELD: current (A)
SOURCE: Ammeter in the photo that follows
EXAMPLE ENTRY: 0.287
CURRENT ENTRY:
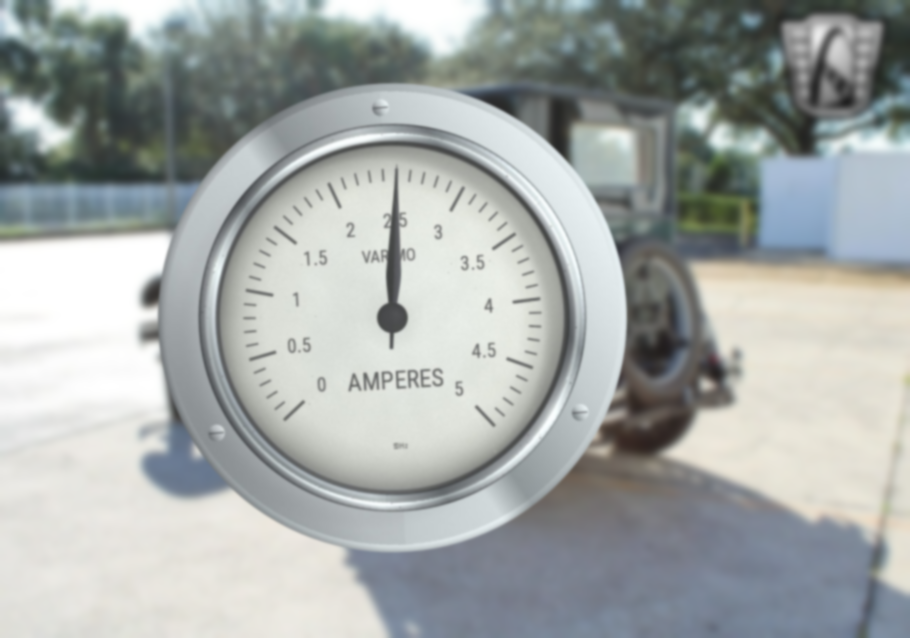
2.5
